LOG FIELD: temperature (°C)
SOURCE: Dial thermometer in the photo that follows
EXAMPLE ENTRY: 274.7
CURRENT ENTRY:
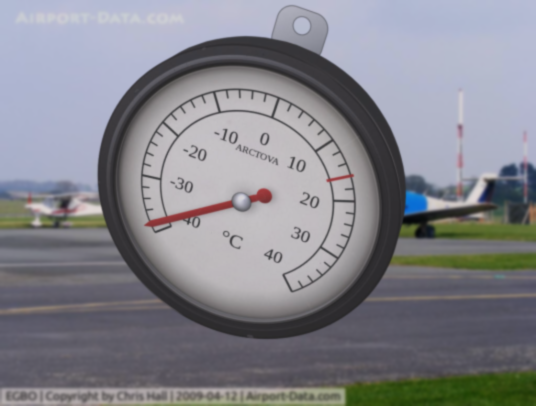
-38
